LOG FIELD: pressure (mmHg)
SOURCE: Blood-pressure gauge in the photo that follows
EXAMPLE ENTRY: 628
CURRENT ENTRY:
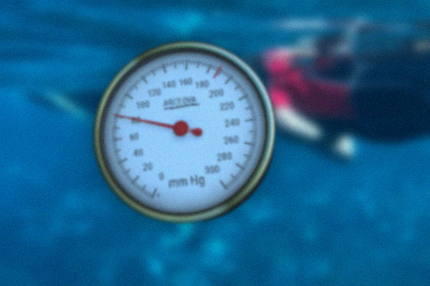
80
